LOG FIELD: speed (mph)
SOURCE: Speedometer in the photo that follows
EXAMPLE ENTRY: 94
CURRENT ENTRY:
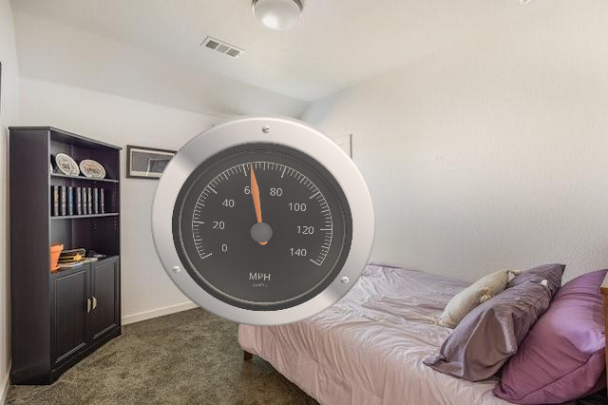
64
